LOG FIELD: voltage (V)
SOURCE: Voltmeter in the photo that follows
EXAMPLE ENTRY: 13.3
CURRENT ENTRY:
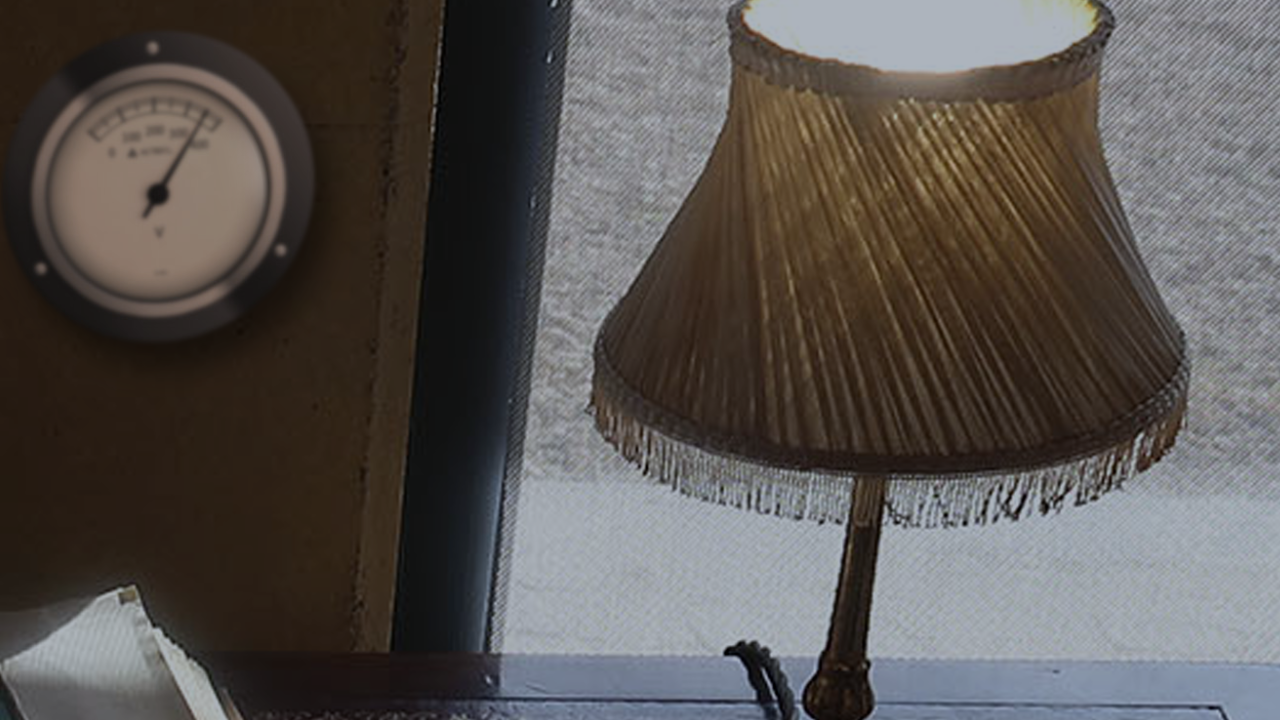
350
